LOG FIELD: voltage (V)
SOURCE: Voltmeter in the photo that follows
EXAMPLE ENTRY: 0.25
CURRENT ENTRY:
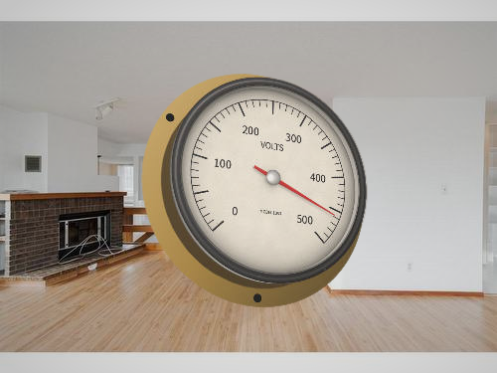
460
